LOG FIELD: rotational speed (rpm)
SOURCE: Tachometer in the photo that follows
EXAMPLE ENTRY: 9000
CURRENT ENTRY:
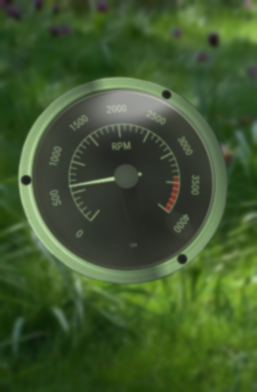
600
